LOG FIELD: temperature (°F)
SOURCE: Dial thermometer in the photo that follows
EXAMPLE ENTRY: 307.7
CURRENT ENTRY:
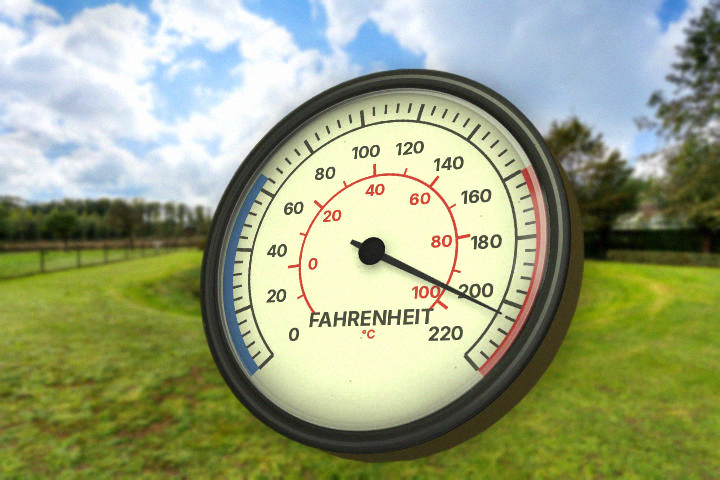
204
